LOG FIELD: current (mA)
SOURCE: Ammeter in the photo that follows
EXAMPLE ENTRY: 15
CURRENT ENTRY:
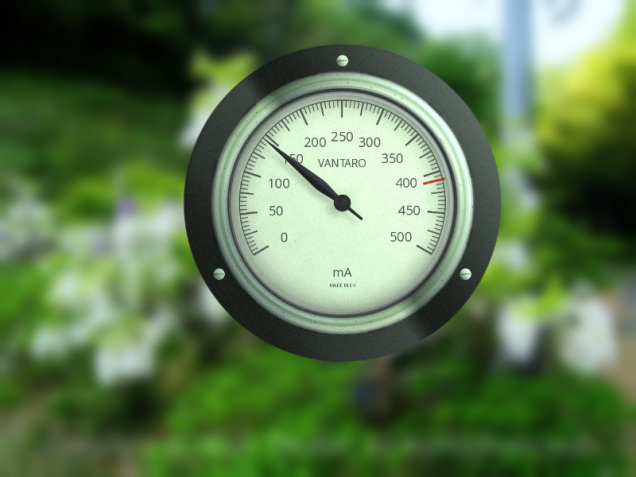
145
